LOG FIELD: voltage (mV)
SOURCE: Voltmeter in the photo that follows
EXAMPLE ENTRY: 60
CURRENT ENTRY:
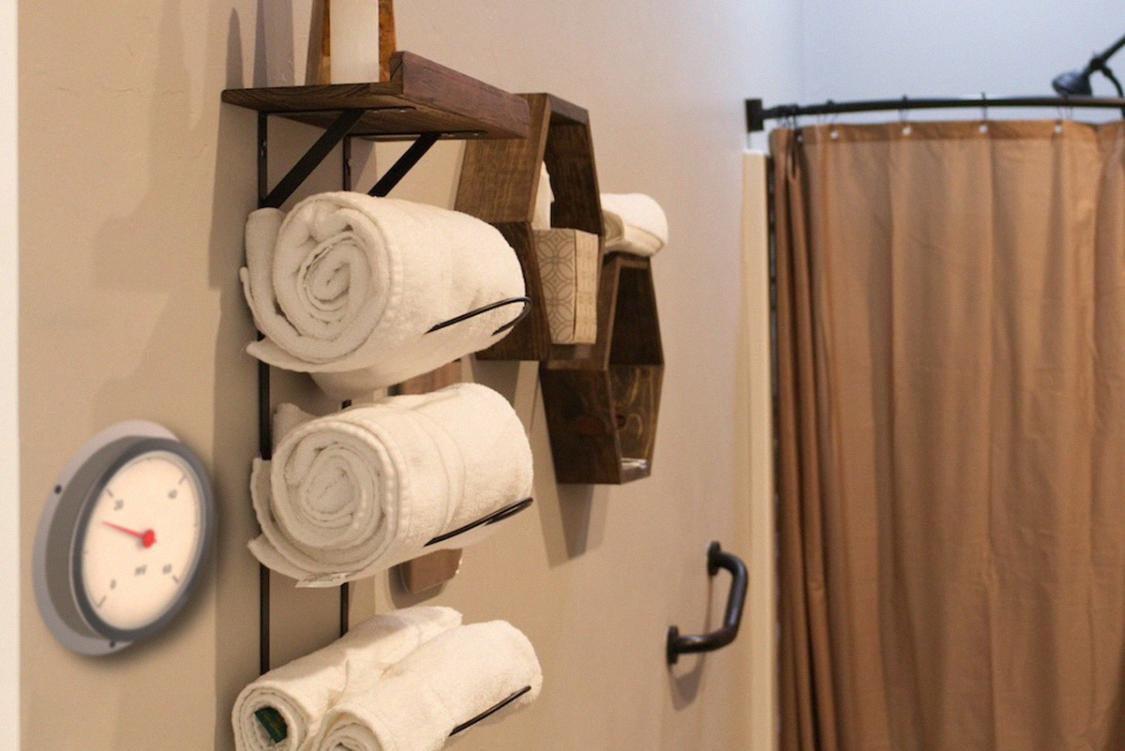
15
